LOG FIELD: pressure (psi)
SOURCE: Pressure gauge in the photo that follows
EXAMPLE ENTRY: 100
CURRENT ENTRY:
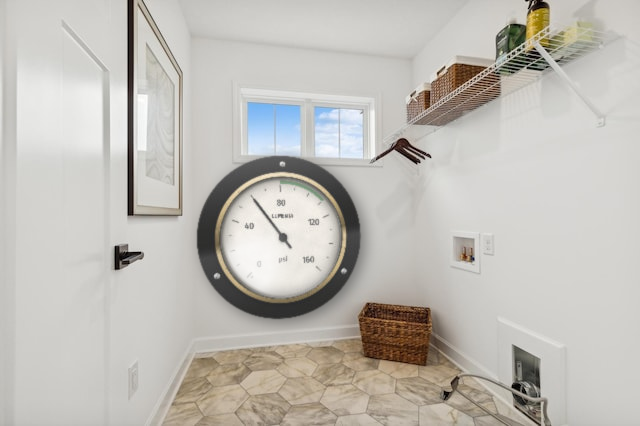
60
